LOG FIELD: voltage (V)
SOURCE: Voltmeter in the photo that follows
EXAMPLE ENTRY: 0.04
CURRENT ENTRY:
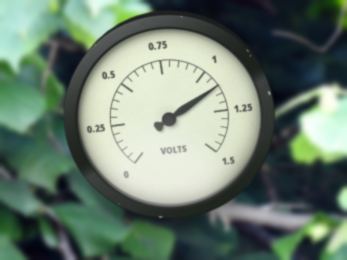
1.1
